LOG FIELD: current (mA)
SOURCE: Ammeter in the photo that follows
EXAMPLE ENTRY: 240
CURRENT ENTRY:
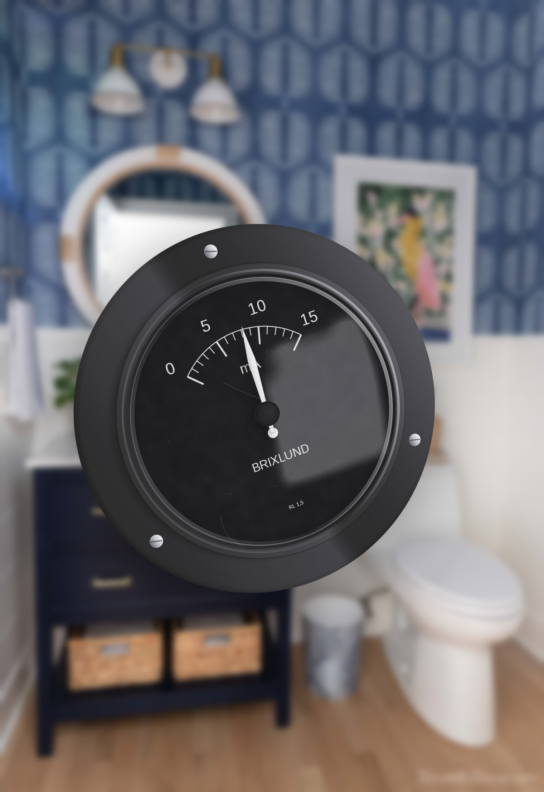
8
